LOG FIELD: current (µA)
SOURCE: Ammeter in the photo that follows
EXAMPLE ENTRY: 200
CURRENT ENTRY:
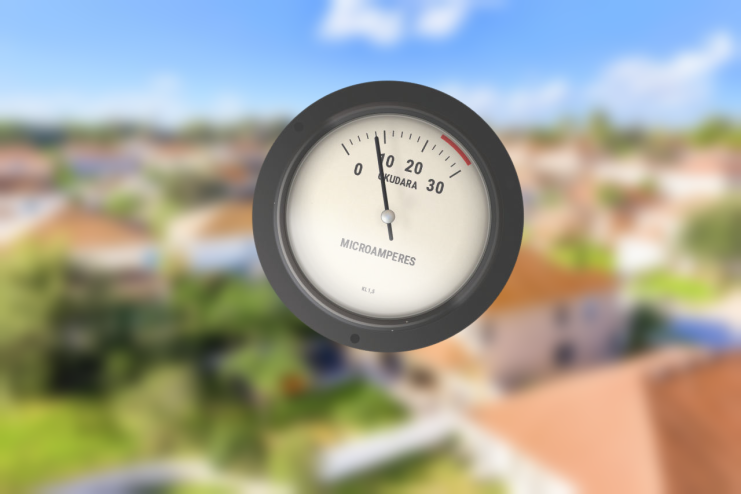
8
